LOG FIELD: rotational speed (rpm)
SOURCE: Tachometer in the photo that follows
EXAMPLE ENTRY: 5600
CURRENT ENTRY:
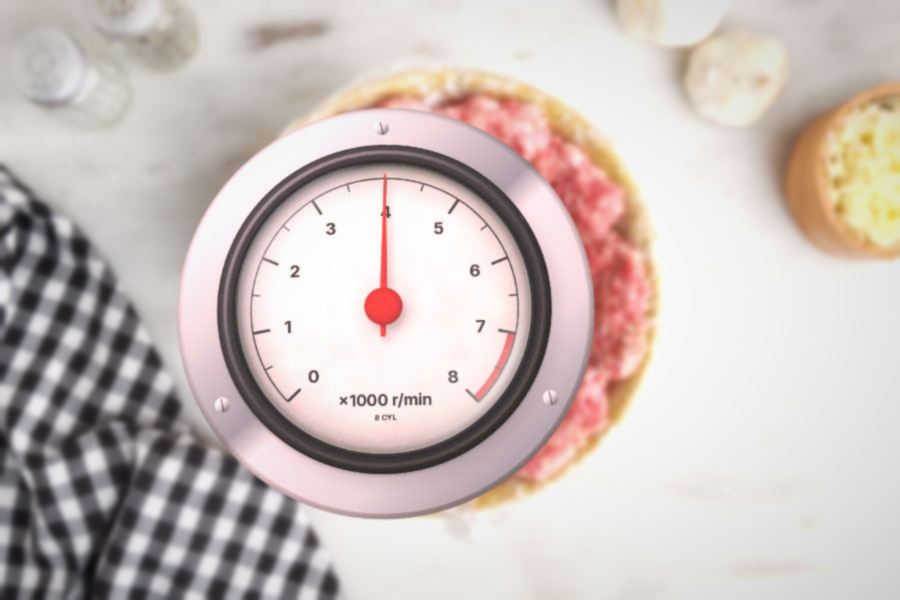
4000
